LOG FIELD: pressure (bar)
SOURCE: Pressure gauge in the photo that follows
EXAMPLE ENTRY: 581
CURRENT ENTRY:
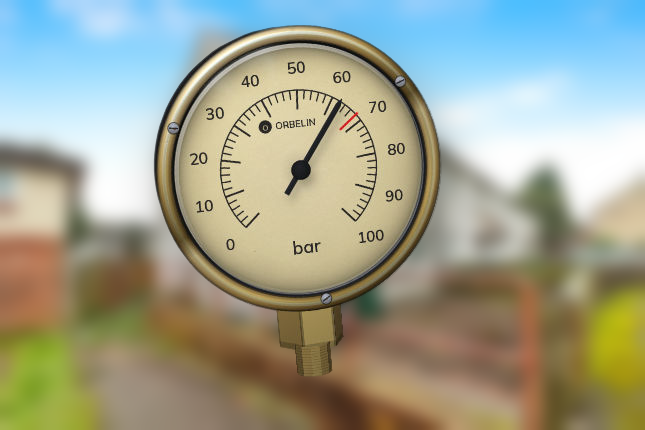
62
